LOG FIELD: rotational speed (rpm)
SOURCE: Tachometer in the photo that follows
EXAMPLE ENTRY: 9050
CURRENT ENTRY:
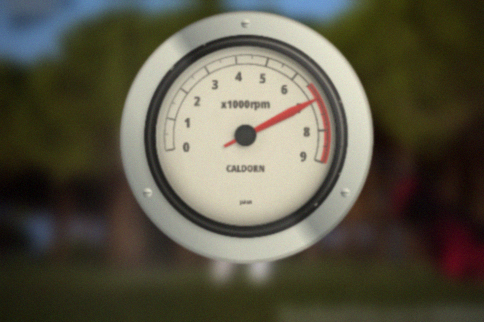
7000
